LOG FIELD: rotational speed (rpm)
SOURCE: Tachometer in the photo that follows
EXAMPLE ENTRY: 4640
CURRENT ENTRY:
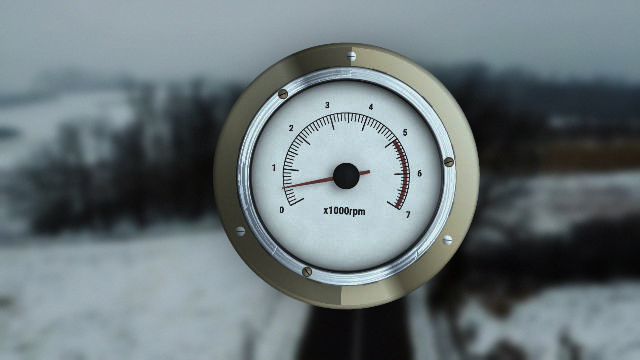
500
